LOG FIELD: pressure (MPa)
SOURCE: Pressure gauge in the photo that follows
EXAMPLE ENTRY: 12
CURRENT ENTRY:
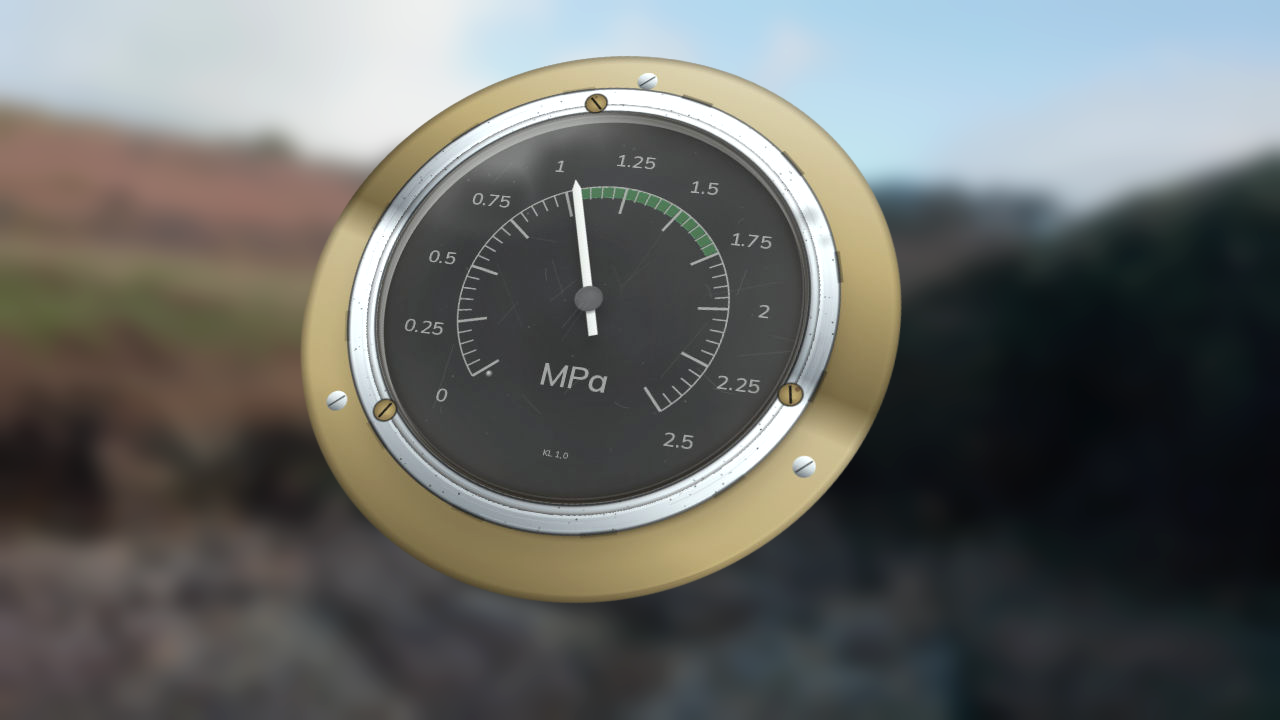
1.05
